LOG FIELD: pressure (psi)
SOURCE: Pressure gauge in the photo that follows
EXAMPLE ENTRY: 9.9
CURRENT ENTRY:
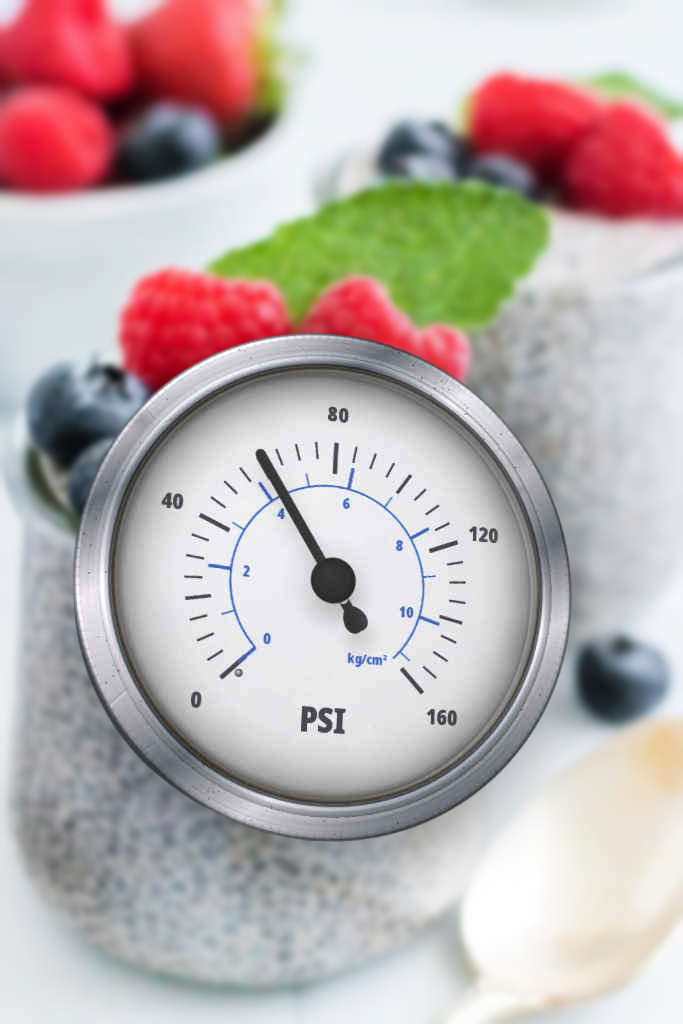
60
